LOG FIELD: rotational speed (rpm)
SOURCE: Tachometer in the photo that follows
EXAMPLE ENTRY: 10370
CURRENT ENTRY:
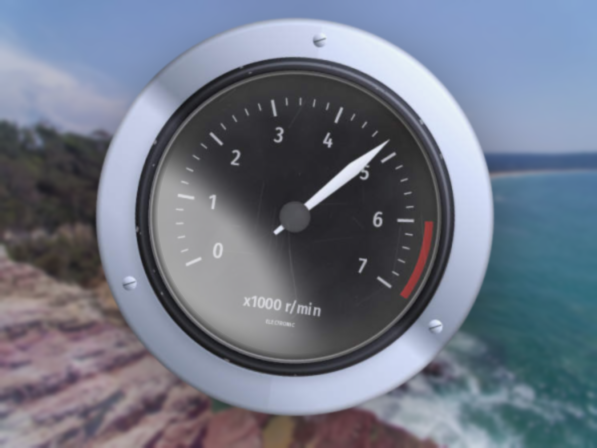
4800
